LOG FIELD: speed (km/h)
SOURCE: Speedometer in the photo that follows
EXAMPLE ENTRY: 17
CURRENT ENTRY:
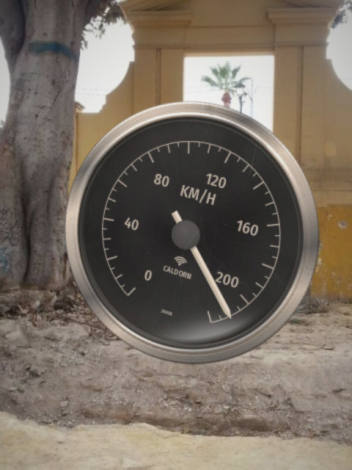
210
